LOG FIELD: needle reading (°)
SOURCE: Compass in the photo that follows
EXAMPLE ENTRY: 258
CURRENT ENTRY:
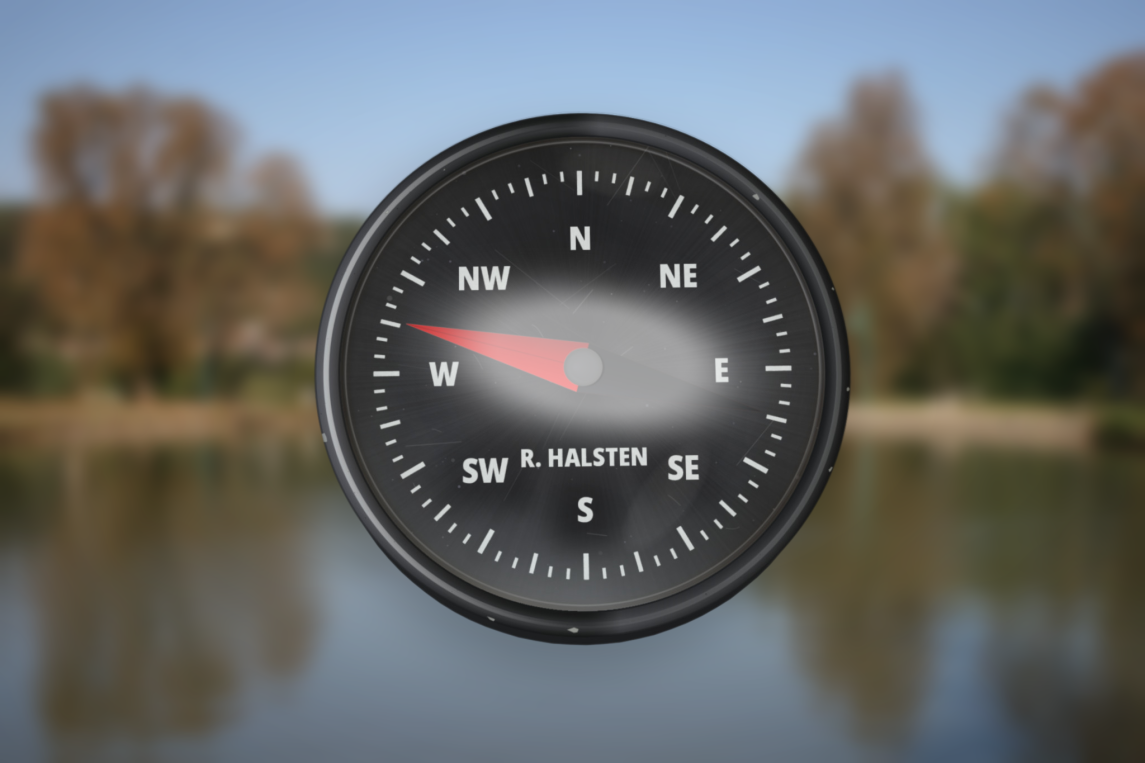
285
